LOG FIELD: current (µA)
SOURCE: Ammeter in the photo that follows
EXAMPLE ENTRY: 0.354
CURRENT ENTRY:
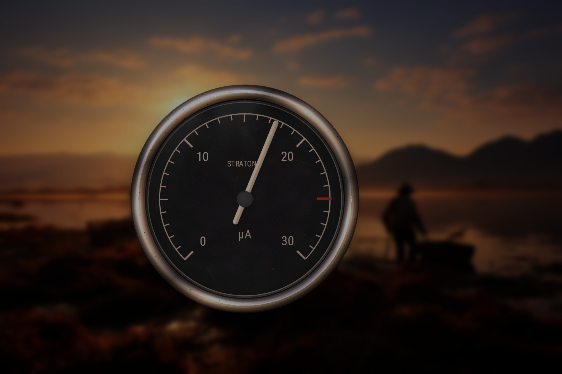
17.5
